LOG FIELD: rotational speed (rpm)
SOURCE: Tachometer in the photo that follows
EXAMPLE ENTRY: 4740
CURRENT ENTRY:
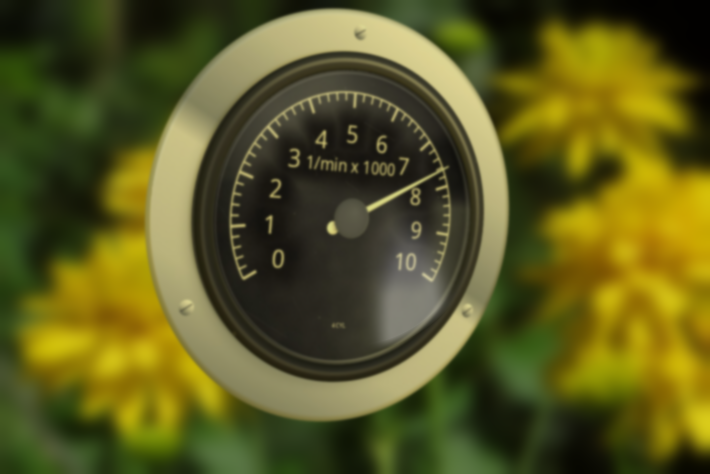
7600
